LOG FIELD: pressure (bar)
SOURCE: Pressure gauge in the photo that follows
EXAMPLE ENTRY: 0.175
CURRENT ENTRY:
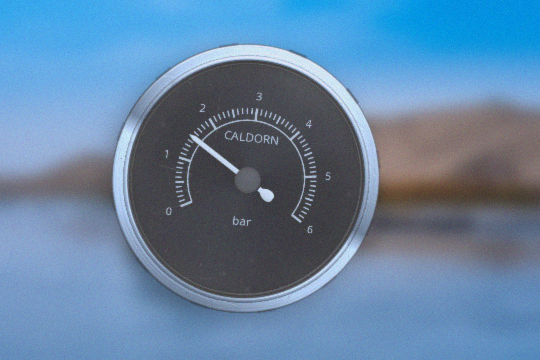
1.5
